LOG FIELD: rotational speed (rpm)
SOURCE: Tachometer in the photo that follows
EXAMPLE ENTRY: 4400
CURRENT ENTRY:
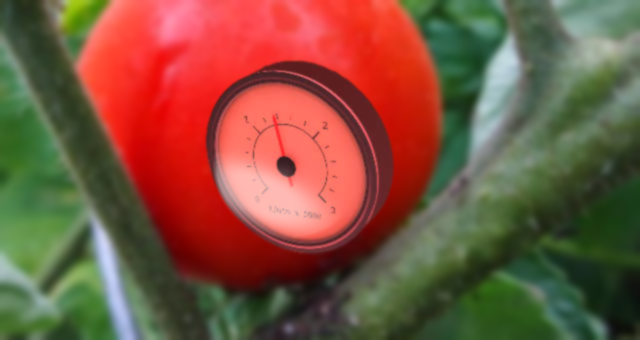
1400
